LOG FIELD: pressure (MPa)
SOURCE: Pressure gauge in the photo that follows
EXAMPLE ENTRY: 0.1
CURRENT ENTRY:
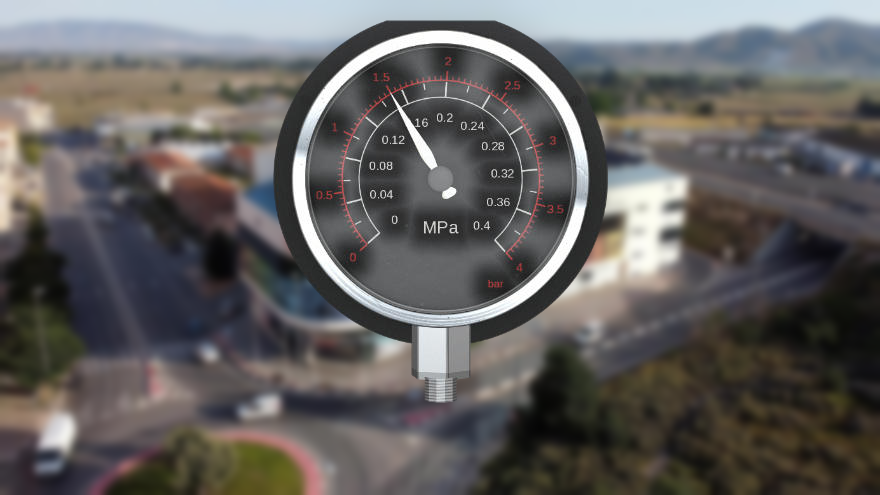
0.15
